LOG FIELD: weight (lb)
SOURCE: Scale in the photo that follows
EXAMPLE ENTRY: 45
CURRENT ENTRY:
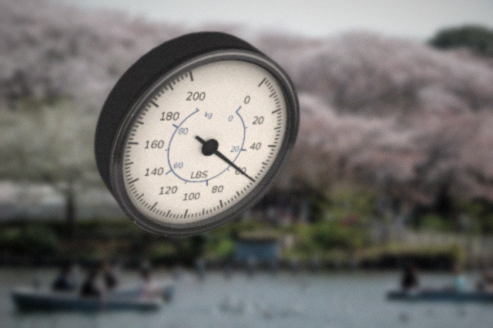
60
